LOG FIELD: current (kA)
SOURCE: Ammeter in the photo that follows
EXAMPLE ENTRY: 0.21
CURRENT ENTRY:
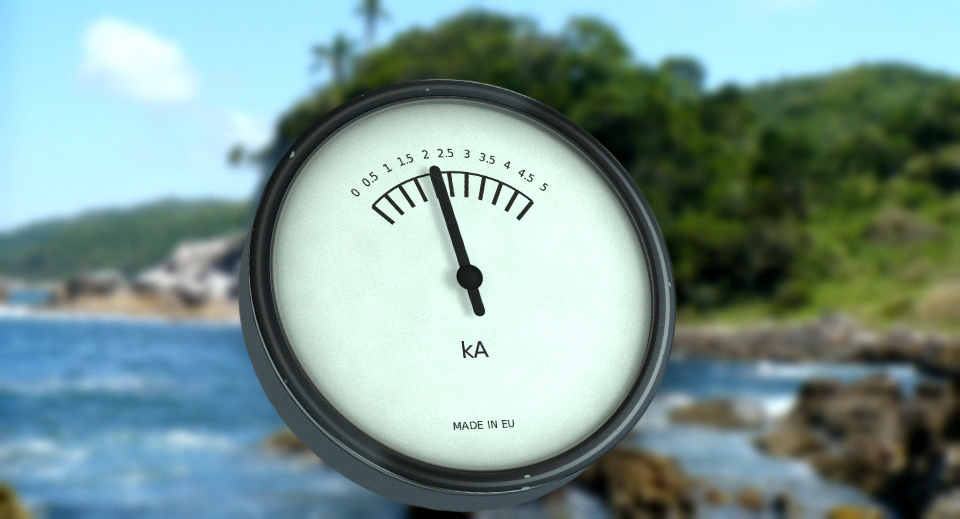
2
